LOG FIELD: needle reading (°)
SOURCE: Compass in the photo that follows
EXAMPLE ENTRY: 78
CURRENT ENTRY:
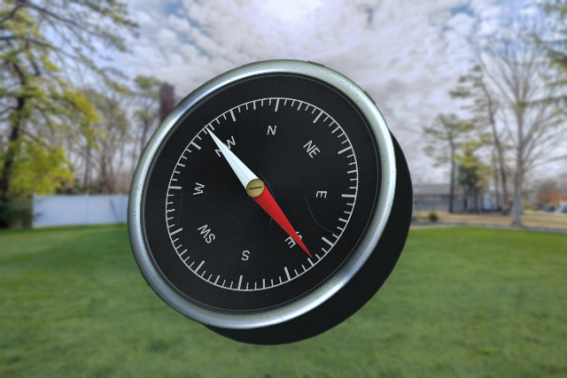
132.5
